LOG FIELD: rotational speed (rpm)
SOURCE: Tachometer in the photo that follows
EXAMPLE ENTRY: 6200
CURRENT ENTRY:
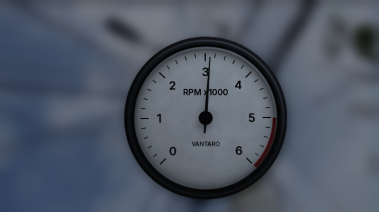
3100
